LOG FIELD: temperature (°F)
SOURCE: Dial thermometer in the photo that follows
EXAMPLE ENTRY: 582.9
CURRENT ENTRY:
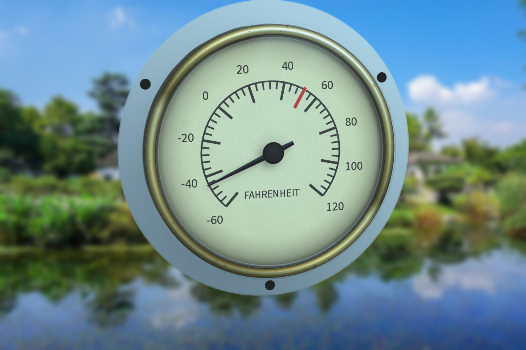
-44
